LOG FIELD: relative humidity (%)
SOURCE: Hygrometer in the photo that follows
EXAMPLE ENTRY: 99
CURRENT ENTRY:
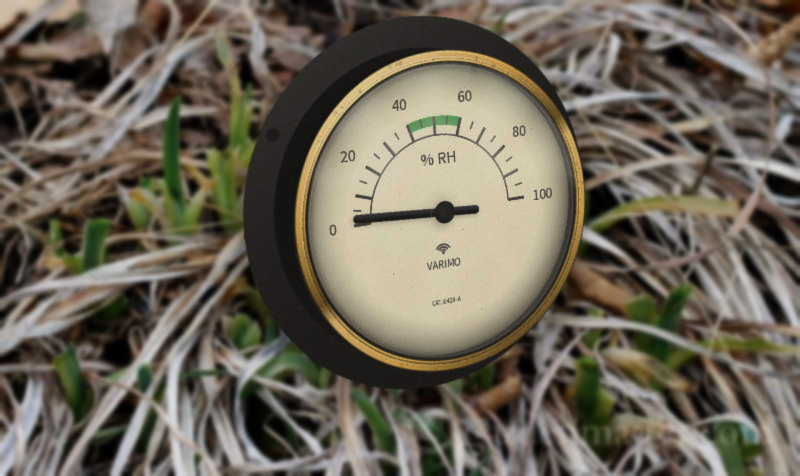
2.5
